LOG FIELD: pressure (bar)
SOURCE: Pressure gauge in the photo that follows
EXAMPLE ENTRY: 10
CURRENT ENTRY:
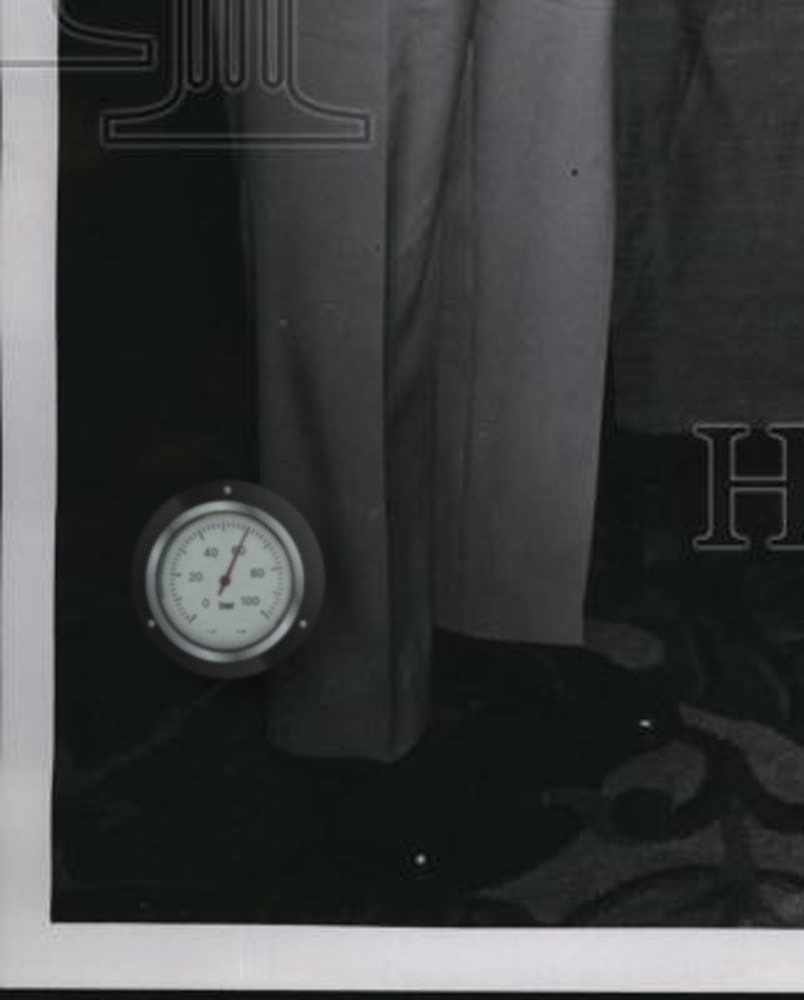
60
